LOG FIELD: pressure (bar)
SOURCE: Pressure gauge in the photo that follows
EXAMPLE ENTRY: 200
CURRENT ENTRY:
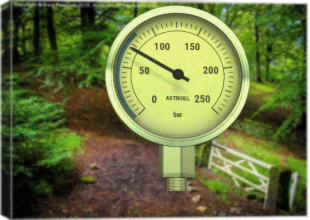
70
